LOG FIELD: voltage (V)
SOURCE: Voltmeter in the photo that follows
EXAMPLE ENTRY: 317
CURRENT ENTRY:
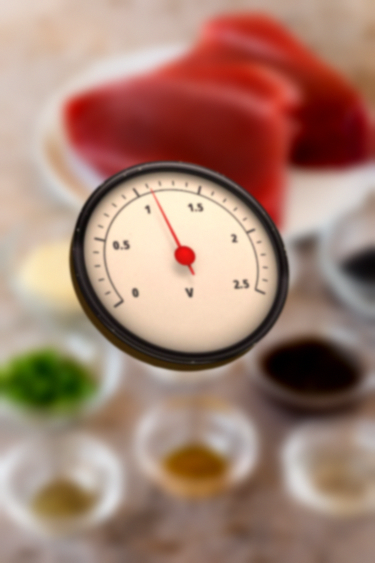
1.1
